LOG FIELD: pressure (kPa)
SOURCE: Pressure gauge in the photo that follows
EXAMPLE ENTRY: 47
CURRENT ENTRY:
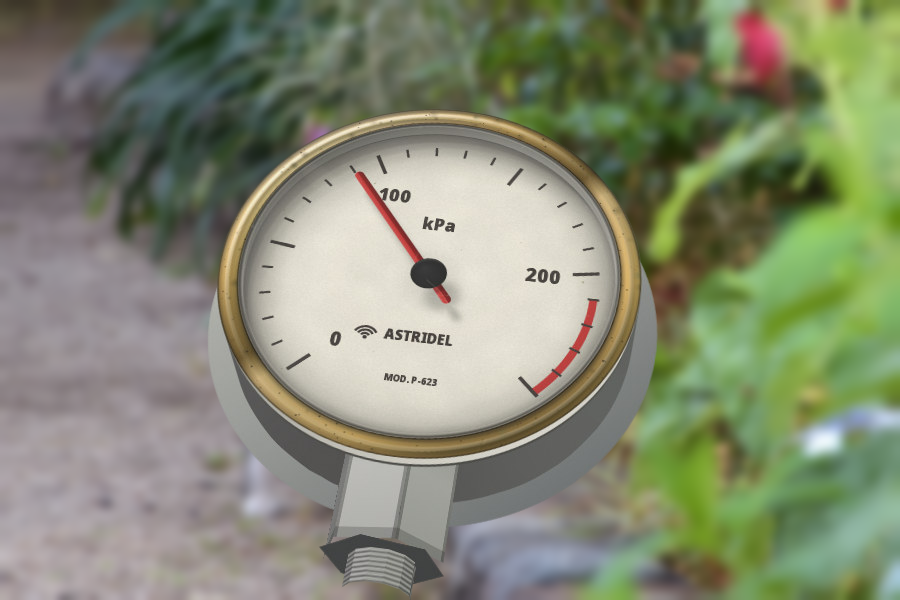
90
